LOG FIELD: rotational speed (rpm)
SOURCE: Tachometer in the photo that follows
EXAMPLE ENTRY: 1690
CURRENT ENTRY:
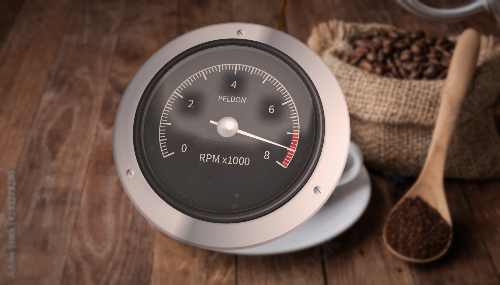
7500
